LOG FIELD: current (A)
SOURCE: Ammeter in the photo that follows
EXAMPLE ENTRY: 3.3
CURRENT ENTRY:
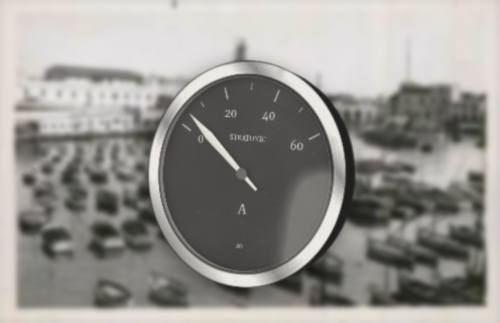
5
